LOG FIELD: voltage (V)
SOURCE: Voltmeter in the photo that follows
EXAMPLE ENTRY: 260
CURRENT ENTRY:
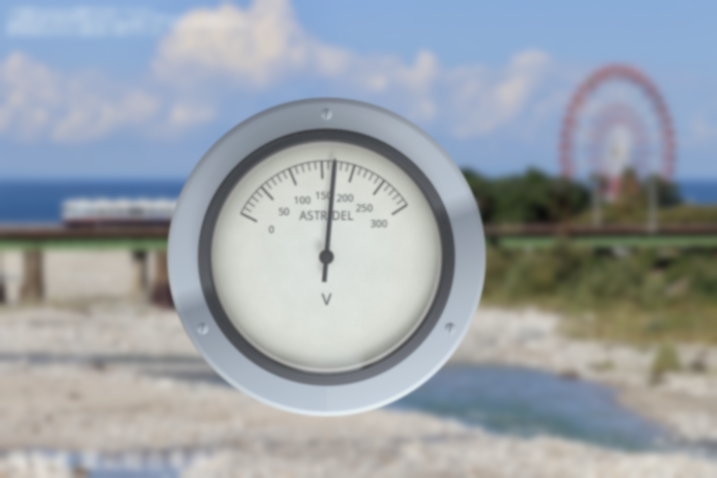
170
